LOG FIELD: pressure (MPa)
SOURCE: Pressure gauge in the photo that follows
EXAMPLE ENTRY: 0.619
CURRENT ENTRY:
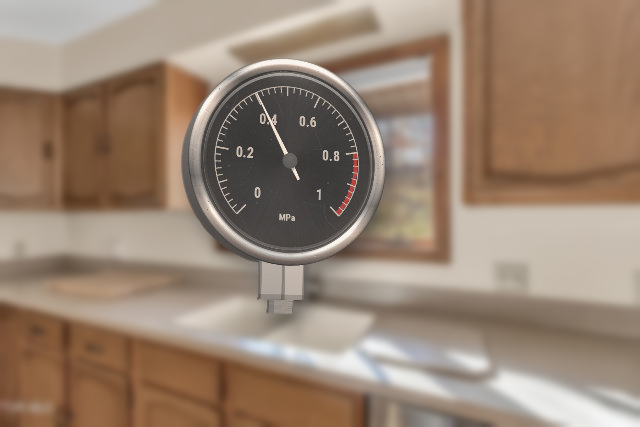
0.4
